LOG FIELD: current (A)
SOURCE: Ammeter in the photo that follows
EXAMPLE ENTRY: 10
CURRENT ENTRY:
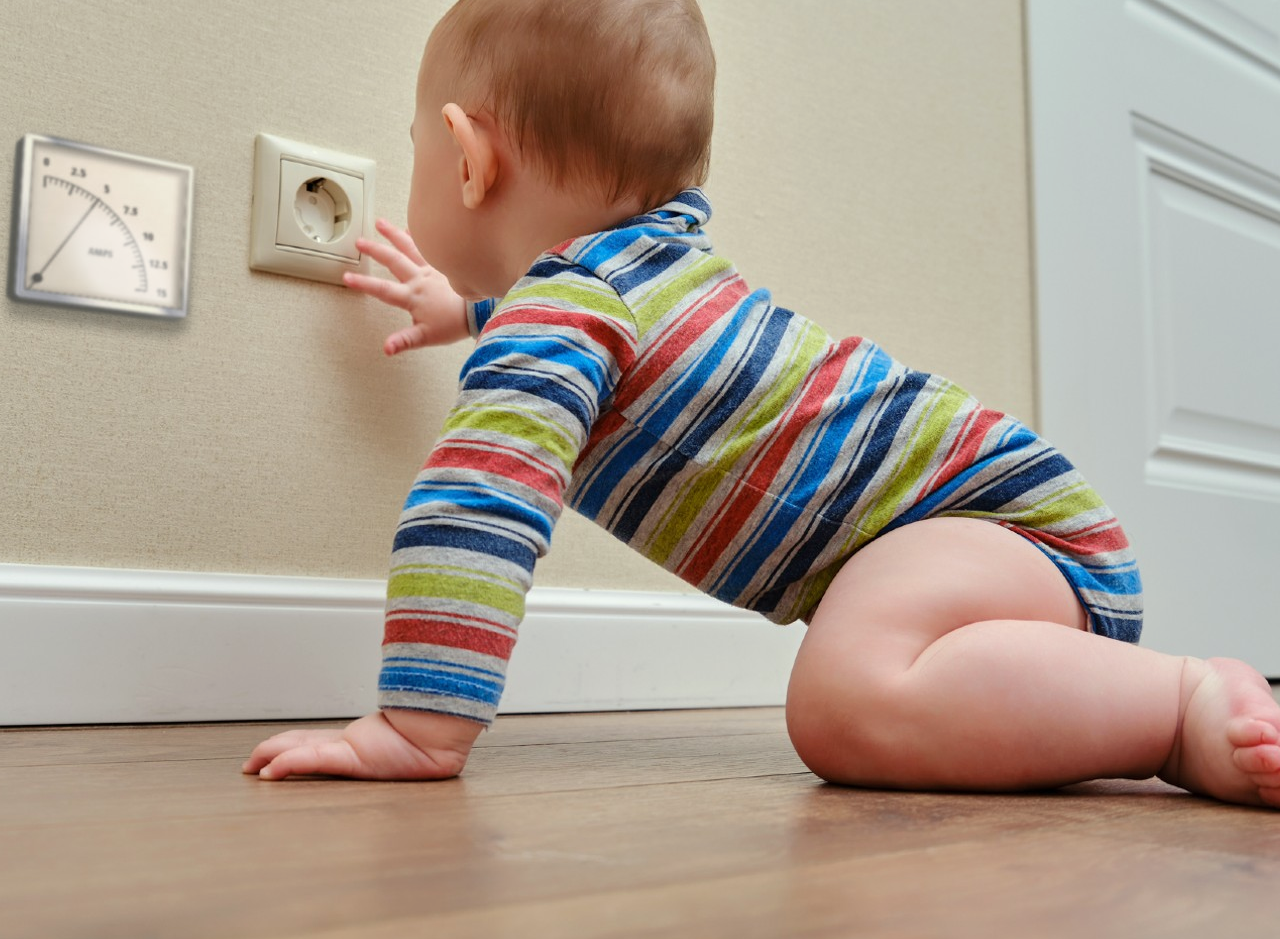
5
